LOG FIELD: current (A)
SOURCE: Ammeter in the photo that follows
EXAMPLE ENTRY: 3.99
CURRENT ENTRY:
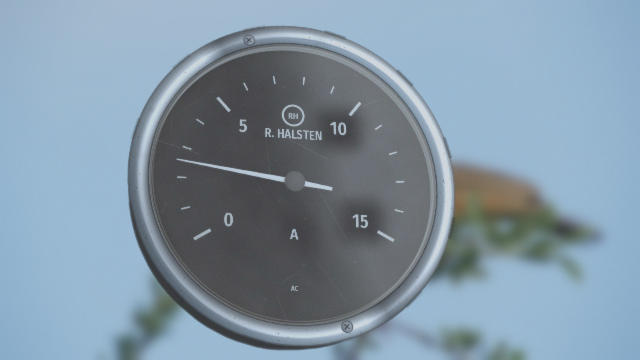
2.5
